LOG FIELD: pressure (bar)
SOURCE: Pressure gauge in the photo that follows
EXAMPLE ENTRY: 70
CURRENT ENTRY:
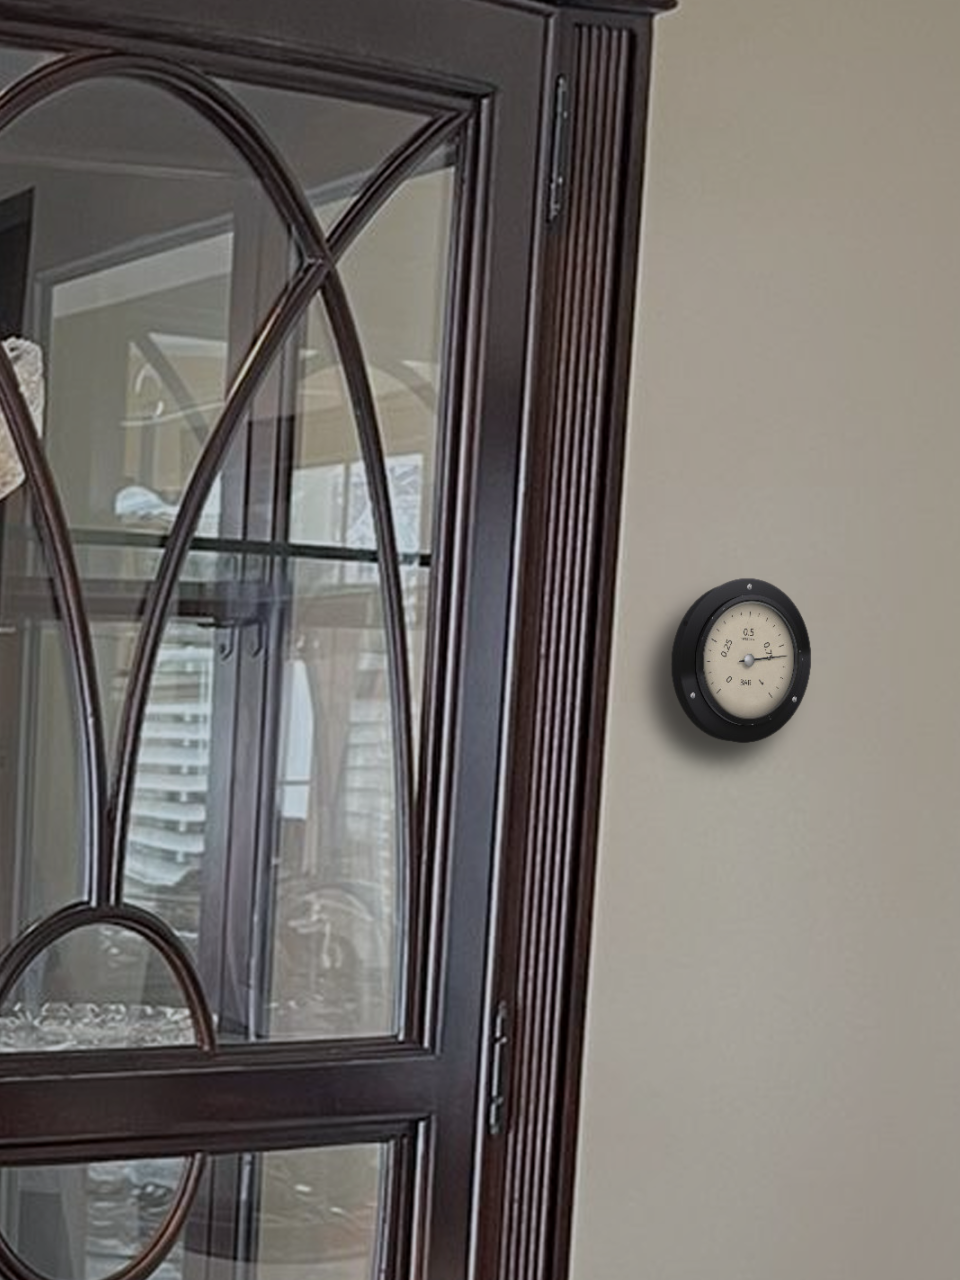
0.8
